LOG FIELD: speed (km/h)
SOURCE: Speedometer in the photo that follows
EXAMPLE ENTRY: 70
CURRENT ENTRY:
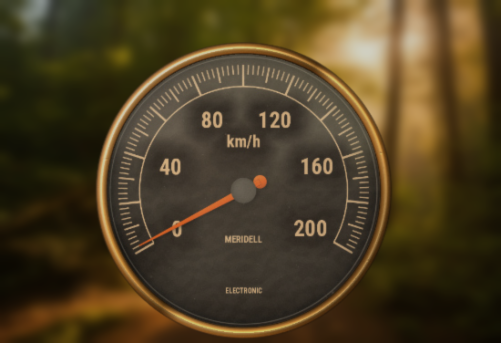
2
